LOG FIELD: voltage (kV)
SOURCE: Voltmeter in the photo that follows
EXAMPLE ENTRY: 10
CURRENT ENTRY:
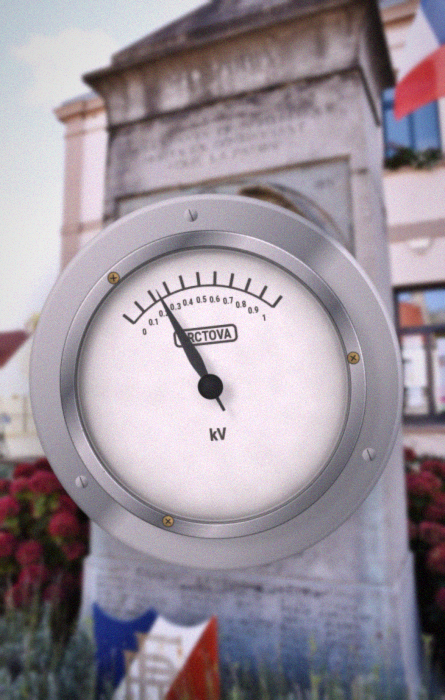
0.25
